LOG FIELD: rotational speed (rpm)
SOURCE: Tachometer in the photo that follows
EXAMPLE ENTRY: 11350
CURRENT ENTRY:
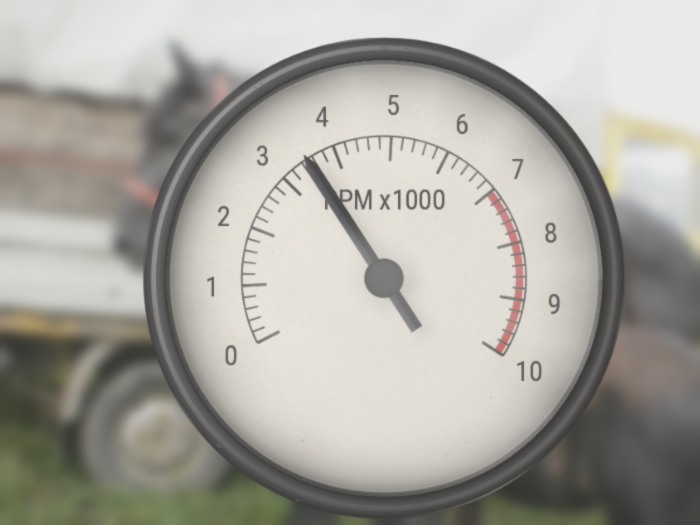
3500
